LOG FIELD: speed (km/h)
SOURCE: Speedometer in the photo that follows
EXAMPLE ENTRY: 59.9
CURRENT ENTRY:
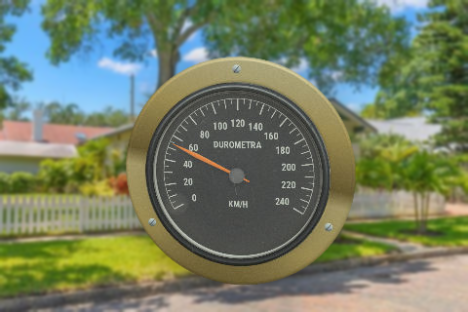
55
